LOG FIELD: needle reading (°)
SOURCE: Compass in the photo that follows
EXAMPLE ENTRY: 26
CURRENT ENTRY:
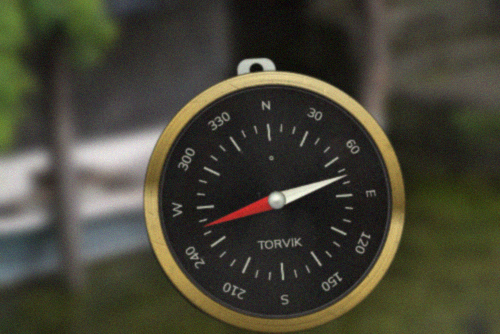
255
